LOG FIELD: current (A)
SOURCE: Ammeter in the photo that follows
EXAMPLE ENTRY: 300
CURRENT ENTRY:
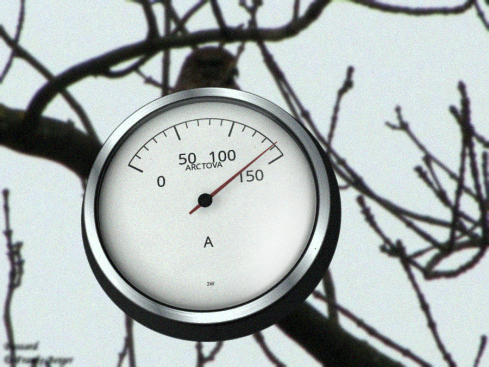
140
